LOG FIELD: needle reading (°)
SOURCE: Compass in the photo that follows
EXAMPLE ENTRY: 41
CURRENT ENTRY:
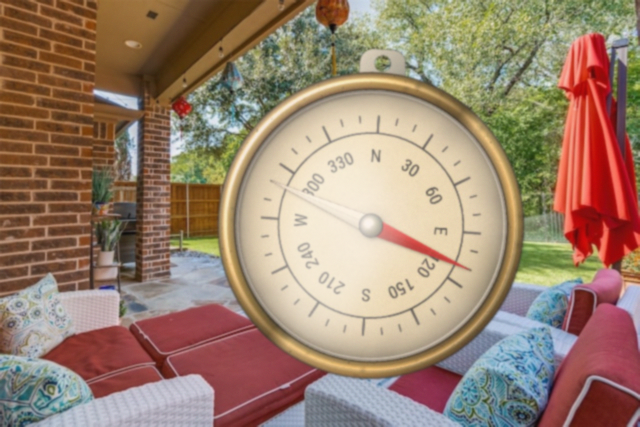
110
